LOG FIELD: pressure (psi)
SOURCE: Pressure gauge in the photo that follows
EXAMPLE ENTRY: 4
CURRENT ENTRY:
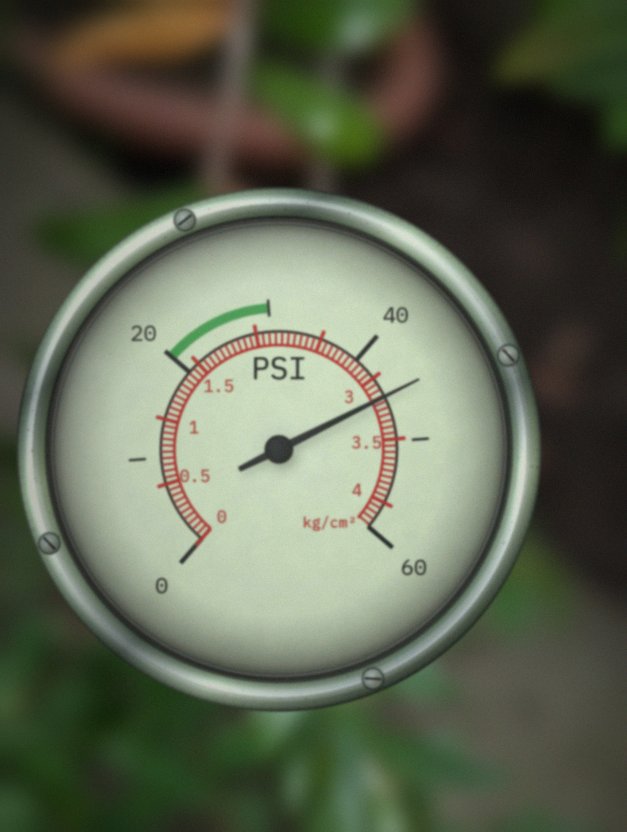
45
